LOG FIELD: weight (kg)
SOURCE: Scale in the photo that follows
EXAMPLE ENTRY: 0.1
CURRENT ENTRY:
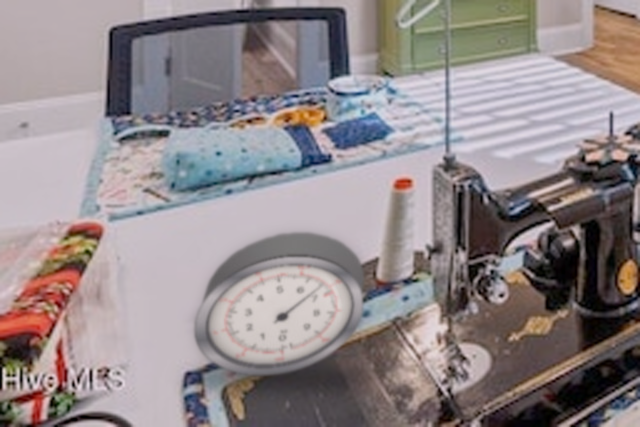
6.5
